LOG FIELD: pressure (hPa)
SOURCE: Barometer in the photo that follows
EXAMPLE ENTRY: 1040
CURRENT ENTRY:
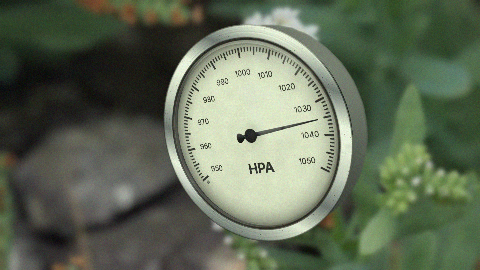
1035
